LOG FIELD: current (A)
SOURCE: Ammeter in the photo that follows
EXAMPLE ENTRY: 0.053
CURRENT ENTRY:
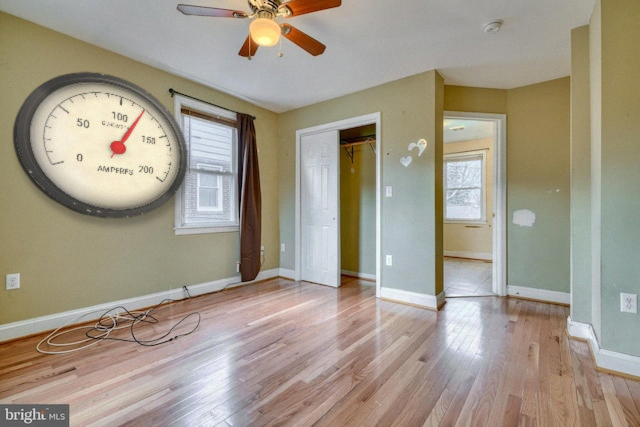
120
